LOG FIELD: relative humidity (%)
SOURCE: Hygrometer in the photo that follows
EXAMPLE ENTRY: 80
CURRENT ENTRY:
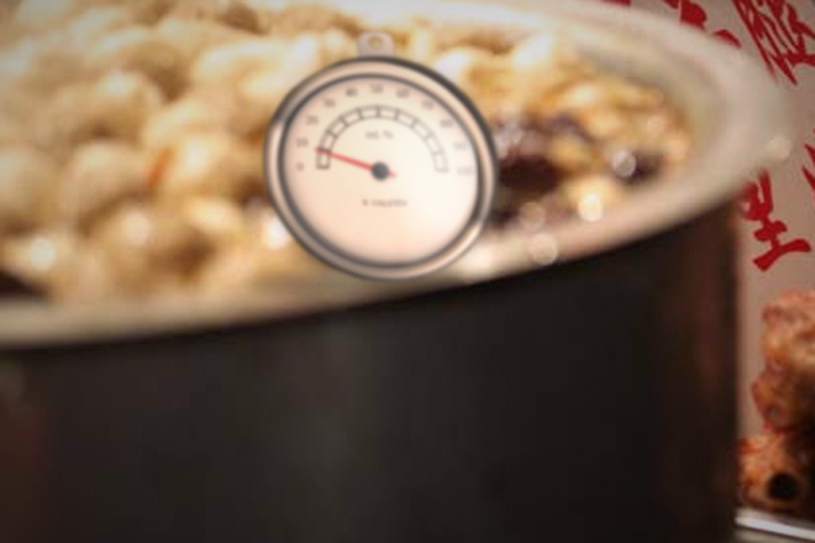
10
